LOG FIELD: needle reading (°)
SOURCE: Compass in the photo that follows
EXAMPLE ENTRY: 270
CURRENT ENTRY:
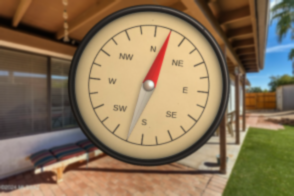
15
